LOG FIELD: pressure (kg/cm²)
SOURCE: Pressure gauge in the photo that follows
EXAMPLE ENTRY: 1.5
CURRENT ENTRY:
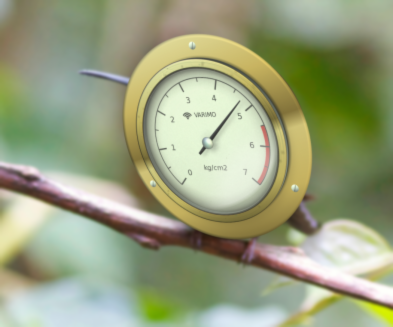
4.75
